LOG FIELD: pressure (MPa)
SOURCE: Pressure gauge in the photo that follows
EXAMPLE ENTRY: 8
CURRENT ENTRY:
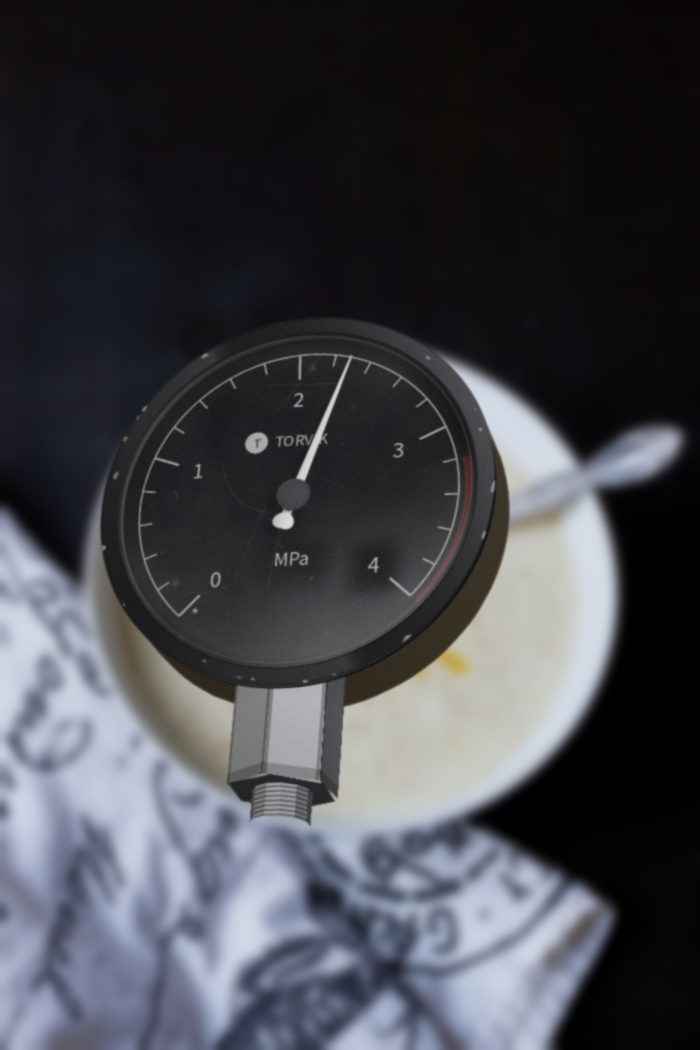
2.3
